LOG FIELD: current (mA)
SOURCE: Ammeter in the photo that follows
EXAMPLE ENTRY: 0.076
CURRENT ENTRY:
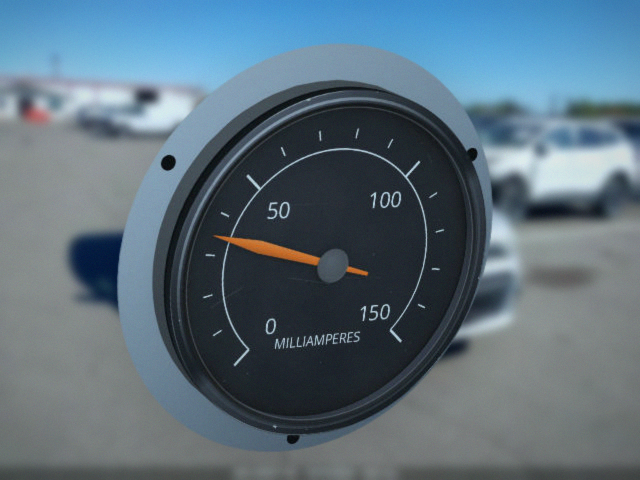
35
